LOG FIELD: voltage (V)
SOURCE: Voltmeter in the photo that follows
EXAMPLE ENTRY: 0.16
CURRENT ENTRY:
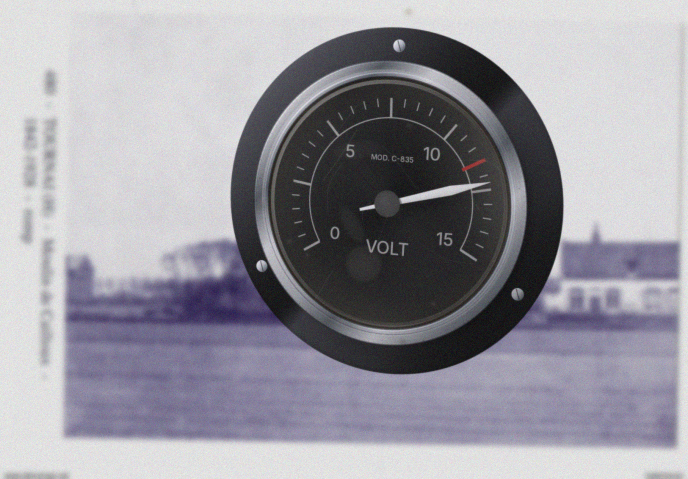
12.25
